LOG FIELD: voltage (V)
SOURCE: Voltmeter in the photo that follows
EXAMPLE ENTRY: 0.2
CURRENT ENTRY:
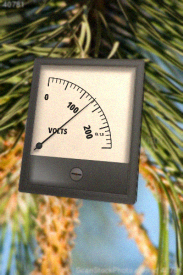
130
